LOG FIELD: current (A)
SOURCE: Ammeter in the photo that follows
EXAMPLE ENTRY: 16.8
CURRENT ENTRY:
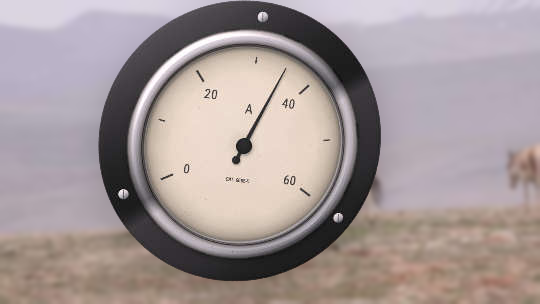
35
